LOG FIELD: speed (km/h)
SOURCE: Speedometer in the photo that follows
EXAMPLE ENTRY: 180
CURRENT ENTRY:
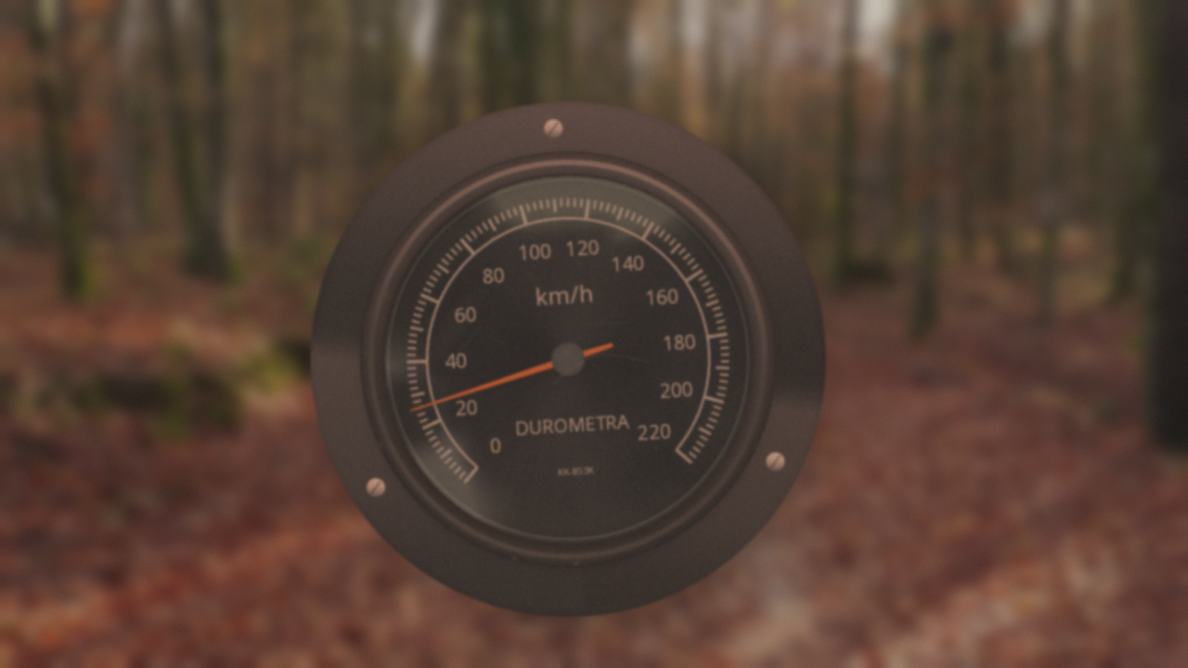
26
